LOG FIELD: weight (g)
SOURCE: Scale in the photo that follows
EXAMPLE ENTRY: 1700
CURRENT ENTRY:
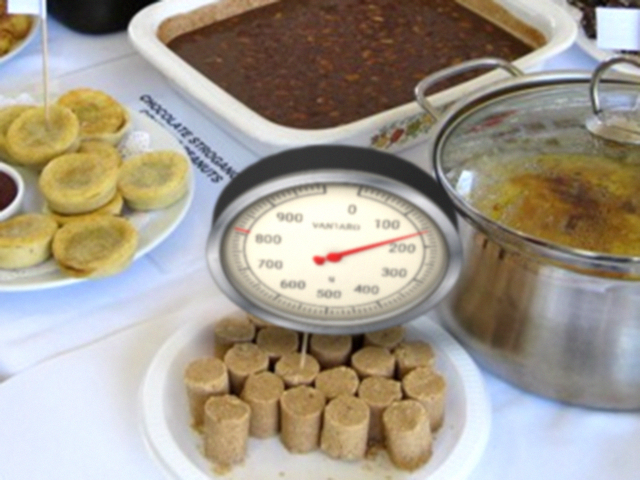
150
